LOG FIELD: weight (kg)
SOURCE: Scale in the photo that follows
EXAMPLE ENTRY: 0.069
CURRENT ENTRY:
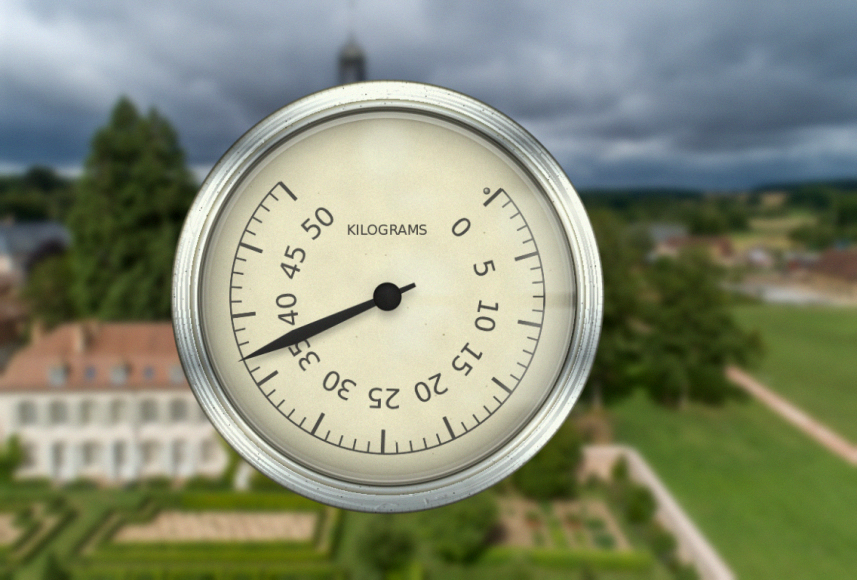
37
